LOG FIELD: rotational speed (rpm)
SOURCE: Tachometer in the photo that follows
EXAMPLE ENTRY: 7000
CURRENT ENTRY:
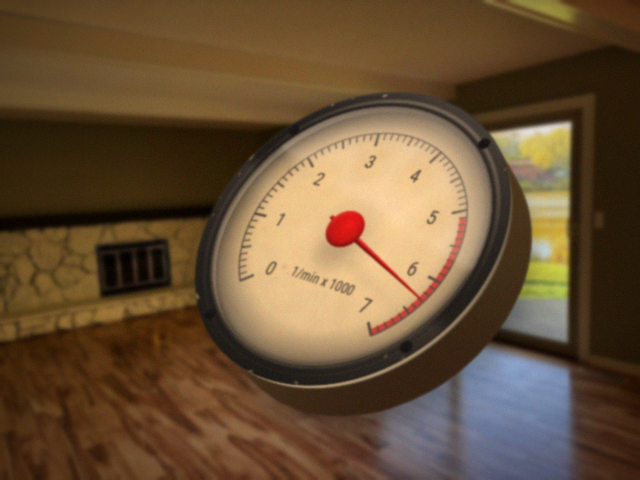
6300
